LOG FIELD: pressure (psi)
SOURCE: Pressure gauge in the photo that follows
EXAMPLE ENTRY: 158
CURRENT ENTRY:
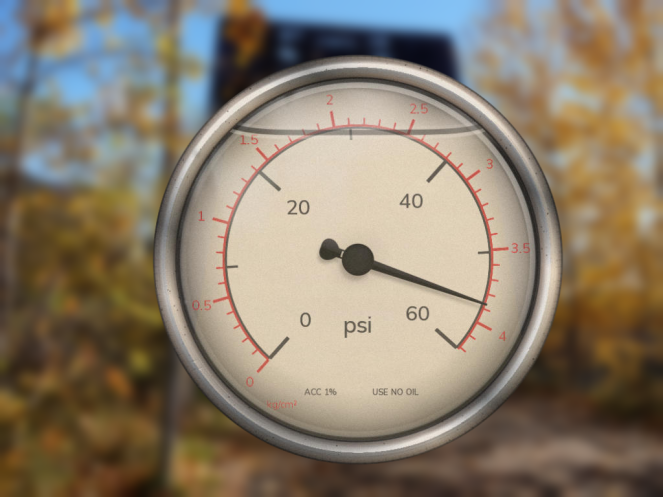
55
